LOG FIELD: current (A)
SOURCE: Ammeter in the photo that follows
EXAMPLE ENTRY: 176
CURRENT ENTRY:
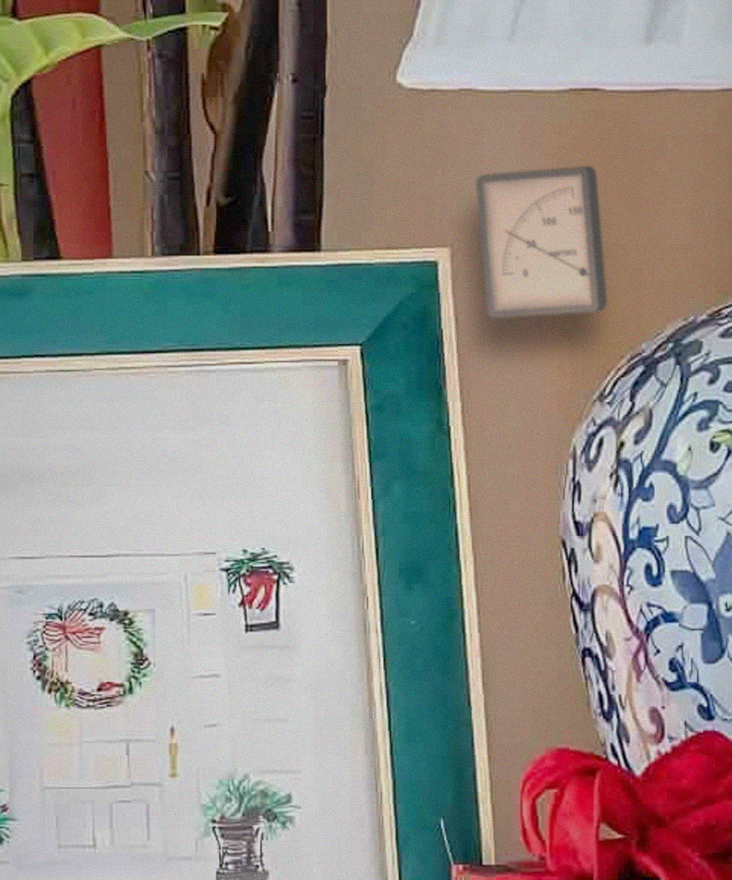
50
